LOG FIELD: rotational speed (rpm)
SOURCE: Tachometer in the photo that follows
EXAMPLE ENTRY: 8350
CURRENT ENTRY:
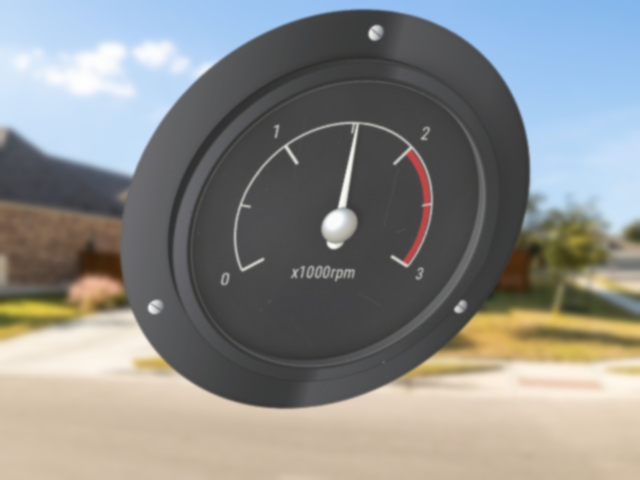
1500
